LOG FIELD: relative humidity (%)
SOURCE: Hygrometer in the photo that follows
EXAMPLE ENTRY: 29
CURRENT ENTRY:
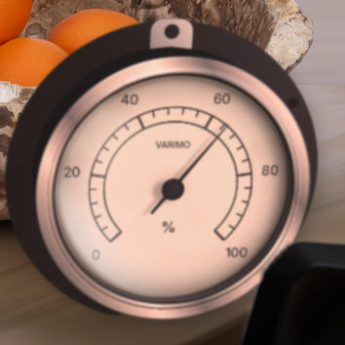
64
